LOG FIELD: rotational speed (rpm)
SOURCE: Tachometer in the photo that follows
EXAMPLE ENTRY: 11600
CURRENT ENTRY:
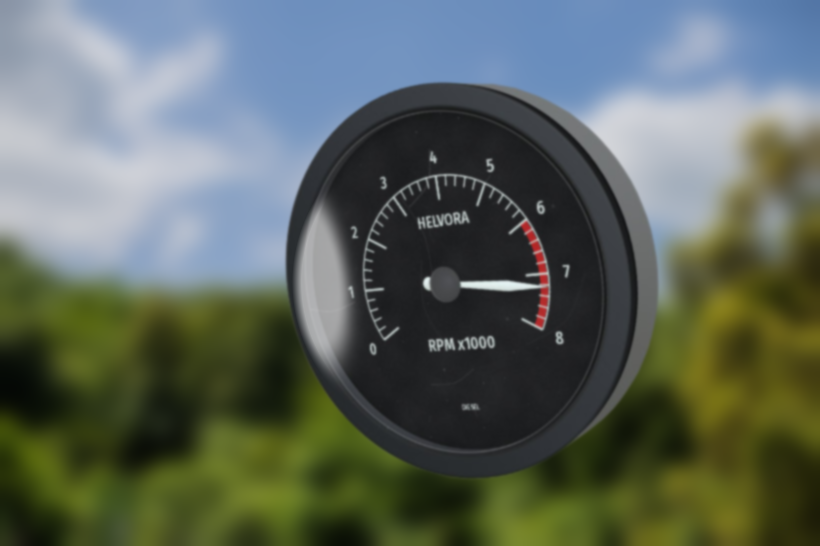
7200
